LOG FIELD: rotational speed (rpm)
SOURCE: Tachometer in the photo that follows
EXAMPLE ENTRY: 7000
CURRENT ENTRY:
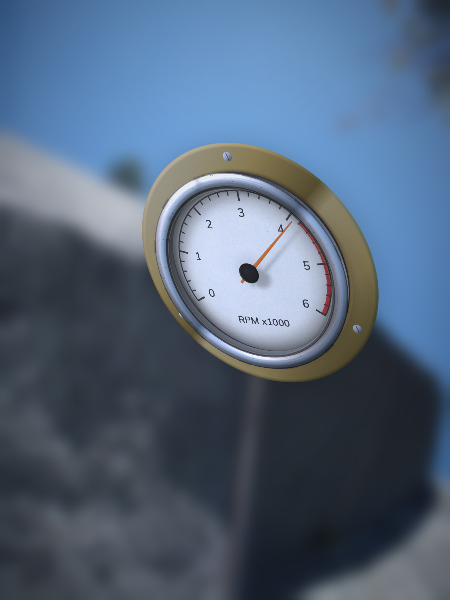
4100
